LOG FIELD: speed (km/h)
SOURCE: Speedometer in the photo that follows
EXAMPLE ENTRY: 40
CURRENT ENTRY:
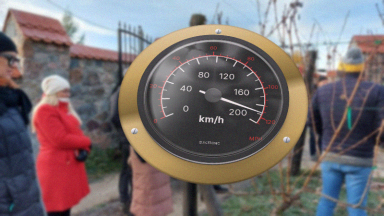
190
